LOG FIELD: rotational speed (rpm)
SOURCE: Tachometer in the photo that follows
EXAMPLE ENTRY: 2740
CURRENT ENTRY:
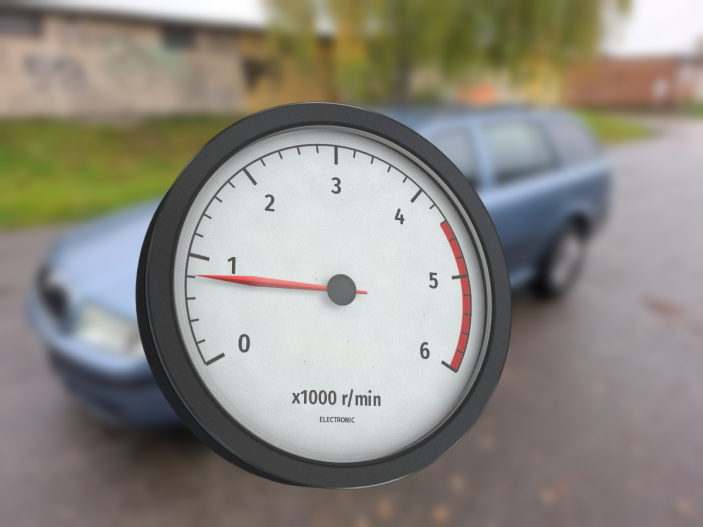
800
